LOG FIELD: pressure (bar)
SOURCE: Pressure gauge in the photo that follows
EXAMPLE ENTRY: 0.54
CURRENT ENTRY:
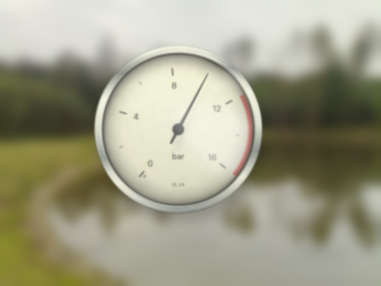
10
